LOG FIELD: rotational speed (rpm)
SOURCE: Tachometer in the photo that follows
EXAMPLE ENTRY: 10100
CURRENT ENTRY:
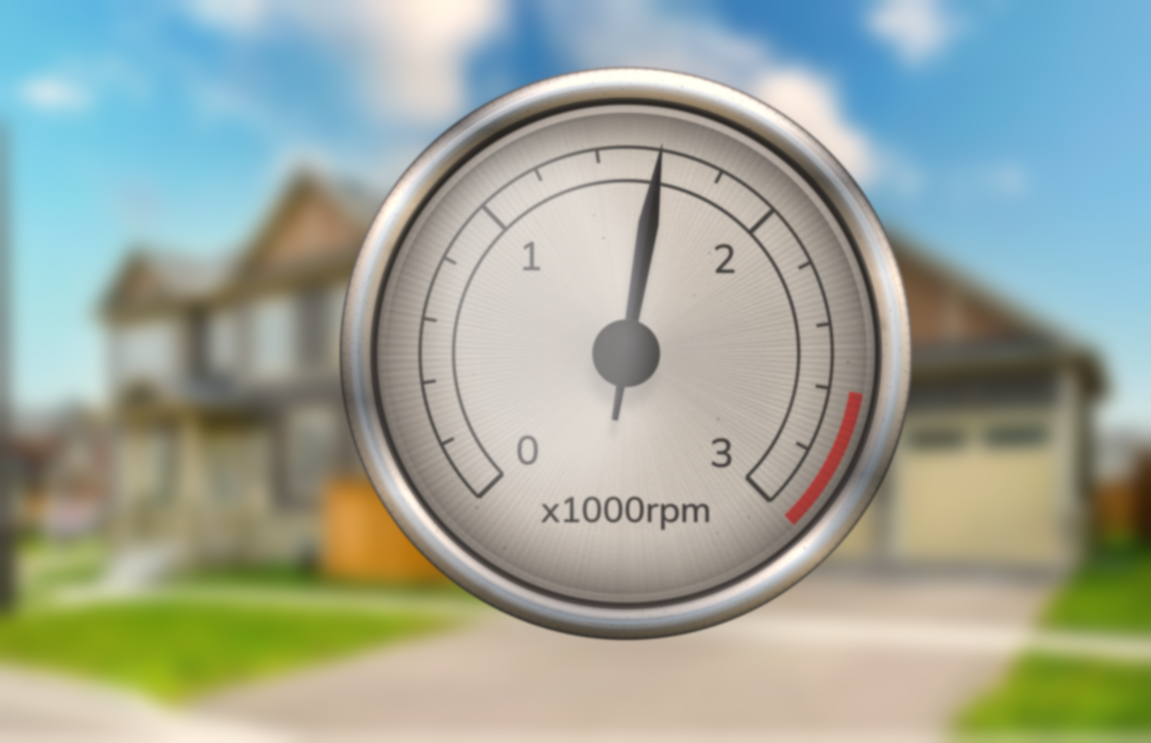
1600
